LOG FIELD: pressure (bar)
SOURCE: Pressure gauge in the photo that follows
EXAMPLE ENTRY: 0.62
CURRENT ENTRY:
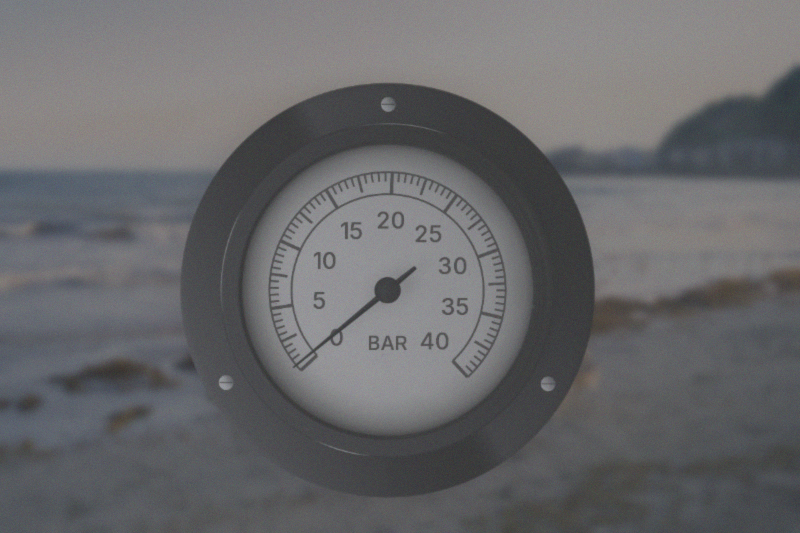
0.5
